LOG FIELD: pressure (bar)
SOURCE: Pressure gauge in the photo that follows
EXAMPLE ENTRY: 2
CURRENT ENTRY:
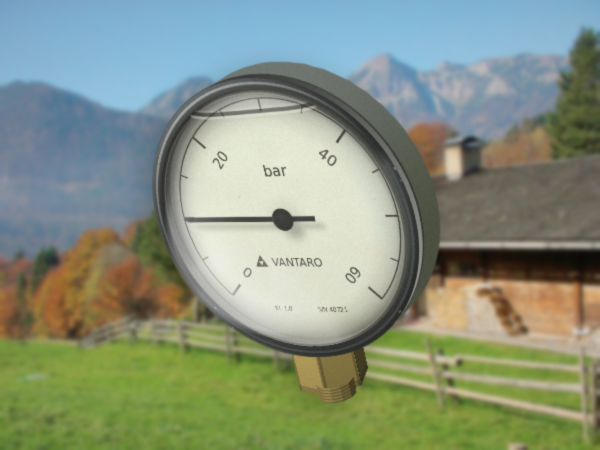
10
